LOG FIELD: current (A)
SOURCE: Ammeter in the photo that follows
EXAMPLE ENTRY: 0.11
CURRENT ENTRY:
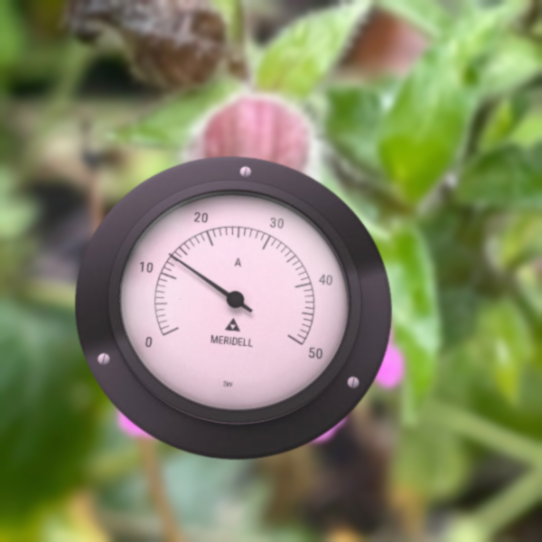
13
